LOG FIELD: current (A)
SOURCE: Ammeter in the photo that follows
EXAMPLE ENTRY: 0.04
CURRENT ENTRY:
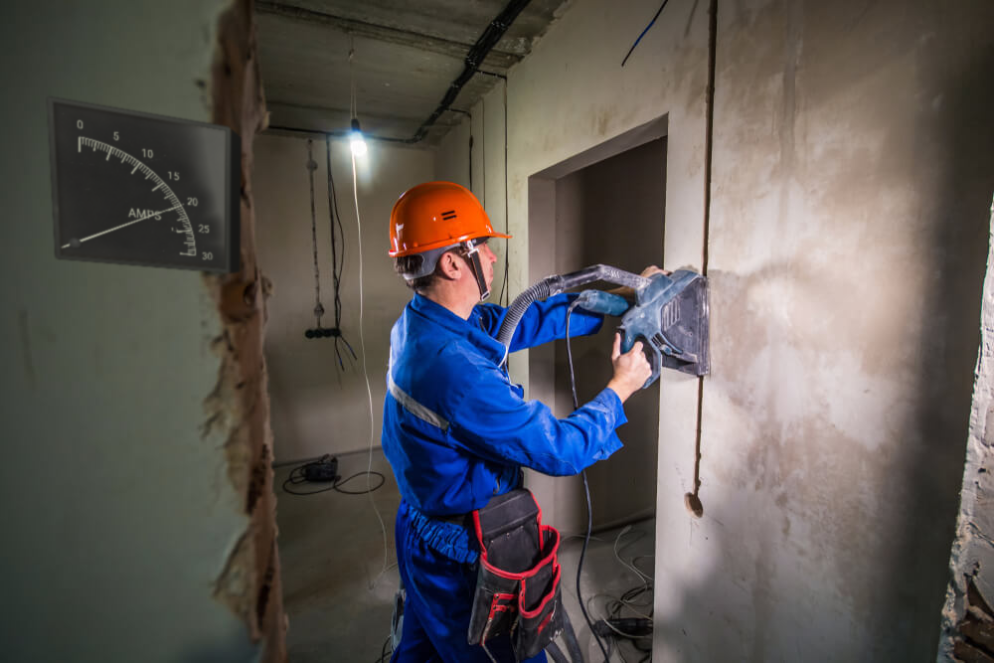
20
